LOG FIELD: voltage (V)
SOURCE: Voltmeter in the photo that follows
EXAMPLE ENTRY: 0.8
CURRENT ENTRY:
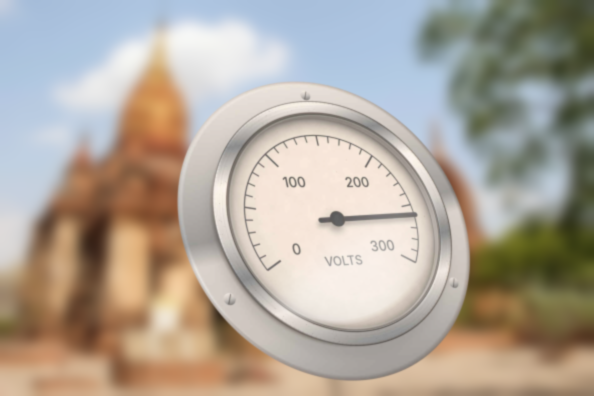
260
